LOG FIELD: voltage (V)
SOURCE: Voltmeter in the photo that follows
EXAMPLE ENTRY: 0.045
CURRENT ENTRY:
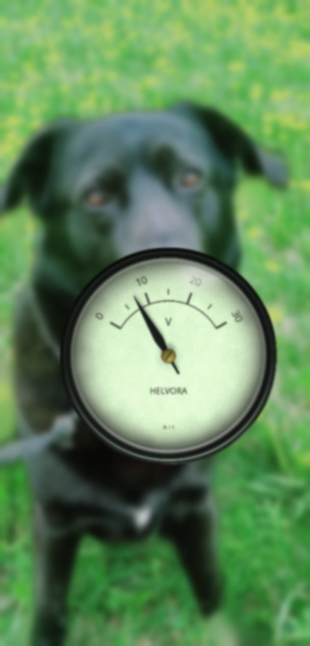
7.5
